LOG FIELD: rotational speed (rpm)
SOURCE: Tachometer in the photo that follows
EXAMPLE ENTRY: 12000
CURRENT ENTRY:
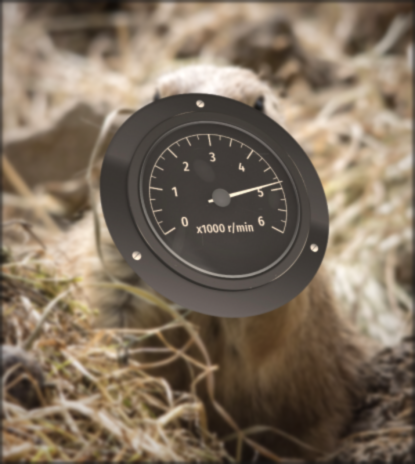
4875
